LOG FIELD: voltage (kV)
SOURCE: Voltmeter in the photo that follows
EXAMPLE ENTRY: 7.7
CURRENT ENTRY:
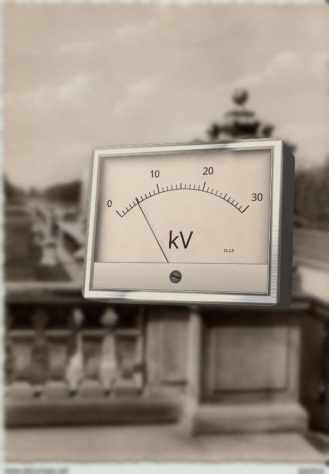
5
